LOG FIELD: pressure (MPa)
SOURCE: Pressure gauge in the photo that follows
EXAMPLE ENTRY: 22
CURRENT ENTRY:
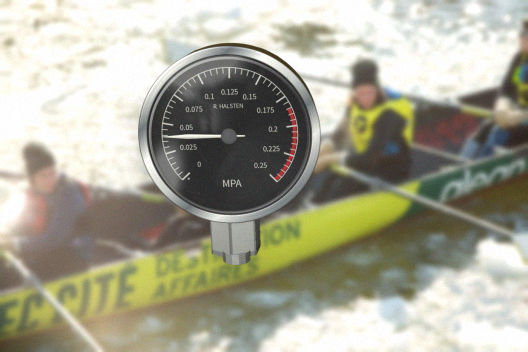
0.04
